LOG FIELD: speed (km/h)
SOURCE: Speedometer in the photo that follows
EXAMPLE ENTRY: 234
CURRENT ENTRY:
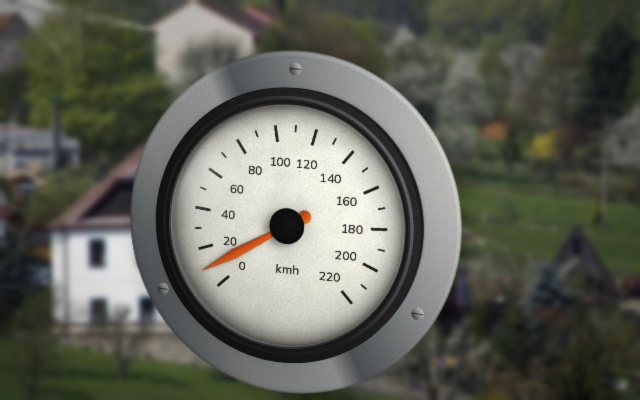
10
